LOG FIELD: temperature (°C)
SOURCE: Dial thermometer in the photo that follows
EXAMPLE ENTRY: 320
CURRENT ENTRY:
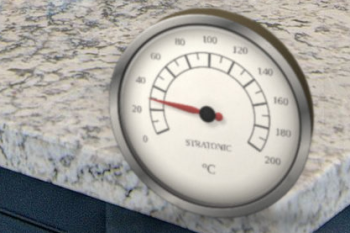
30
